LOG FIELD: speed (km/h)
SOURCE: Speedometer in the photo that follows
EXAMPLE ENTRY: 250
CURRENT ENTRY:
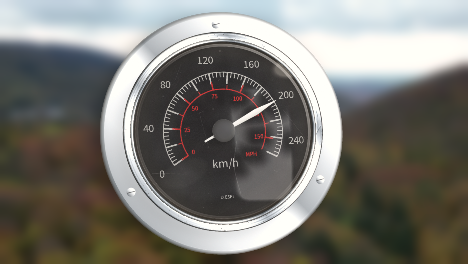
200
